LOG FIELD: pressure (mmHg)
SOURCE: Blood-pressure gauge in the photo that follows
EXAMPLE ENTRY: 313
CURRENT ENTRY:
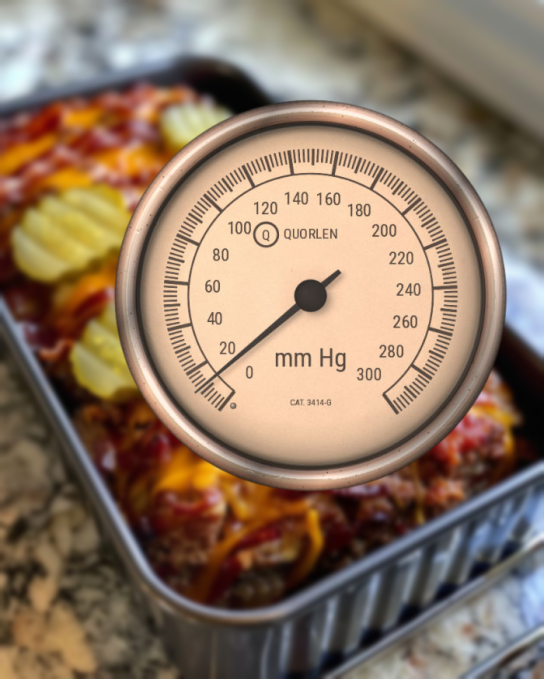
12
